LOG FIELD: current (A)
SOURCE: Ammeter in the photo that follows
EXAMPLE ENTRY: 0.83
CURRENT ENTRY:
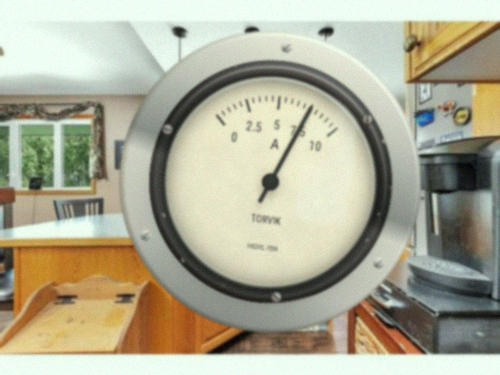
7.5
